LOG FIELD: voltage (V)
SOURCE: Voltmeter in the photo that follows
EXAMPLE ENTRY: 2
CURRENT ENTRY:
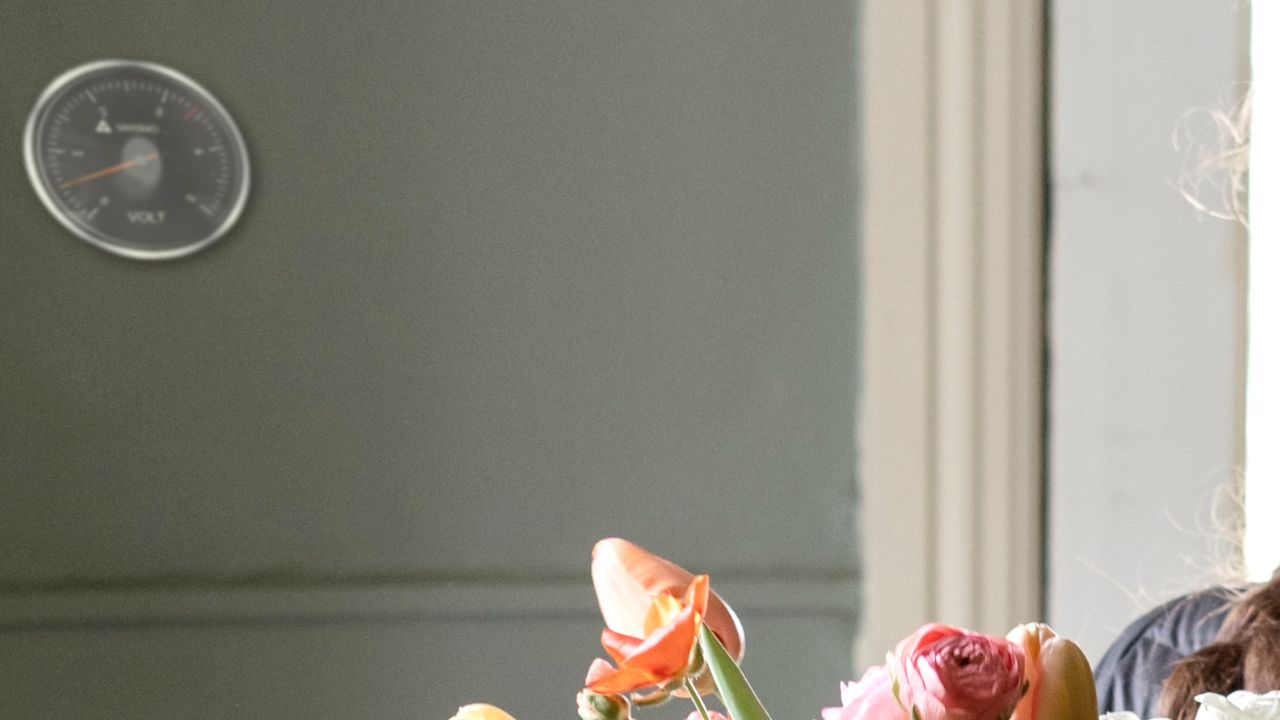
0.5
